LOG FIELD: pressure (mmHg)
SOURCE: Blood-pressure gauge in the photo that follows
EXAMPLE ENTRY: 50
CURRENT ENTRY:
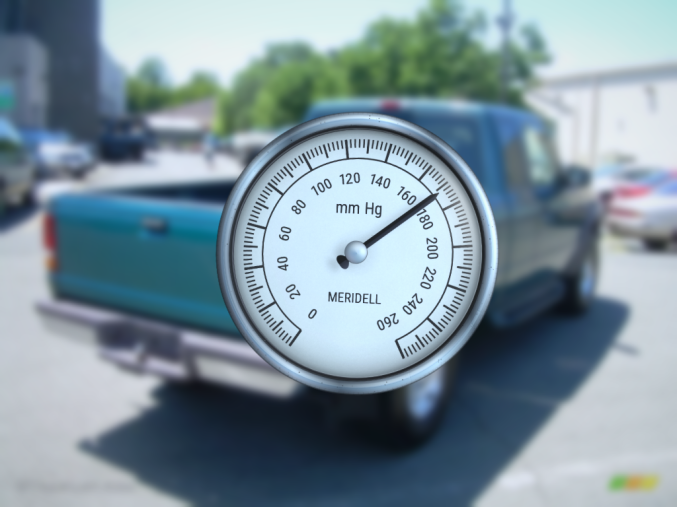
172
